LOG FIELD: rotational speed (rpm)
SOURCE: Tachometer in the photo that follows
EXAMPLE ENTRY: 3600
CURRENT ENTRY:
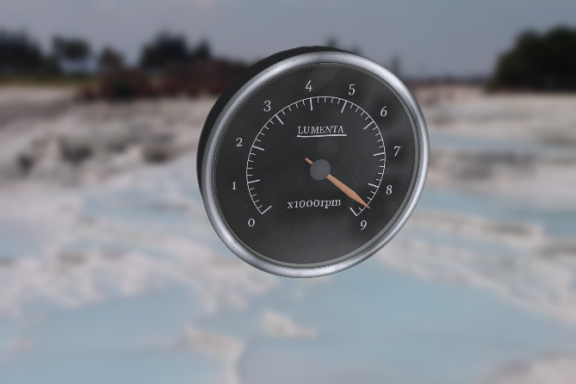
8600
